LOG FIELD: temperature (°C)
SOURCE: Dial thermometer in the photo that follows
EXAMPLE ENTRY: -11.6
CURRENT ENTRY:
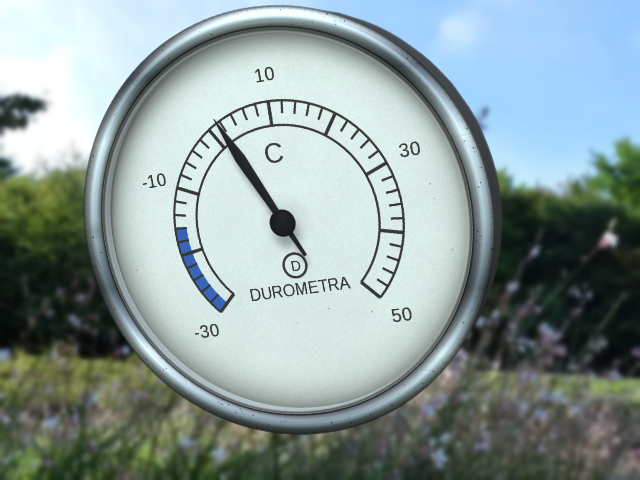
2
